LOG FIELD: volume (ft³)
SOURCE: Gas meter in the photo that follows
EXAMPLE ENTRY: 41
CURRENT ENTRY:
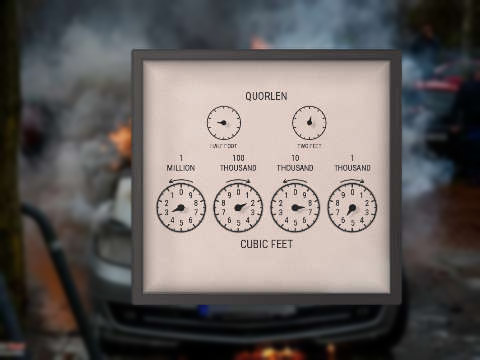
317600
